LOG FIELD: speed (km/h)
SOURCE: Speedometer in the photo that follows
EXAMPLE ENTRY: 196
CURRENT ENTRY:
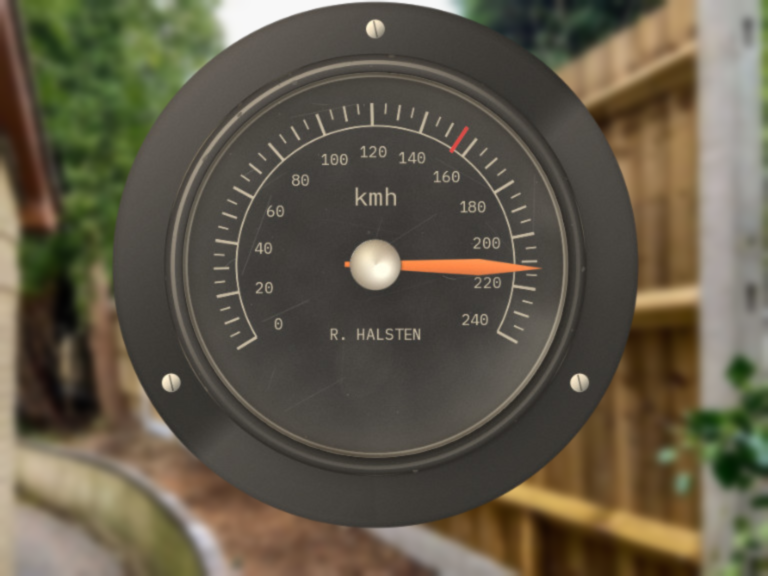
212.5
